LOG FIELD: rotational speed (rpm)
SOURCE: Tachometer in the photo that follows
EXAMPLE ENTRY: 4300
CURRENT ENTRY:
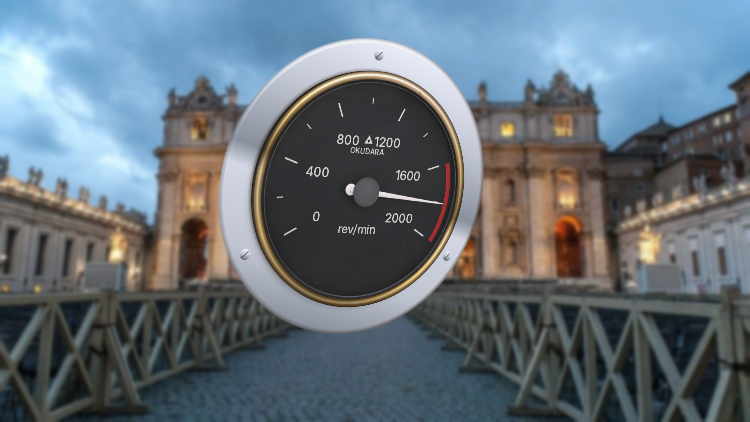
1800
